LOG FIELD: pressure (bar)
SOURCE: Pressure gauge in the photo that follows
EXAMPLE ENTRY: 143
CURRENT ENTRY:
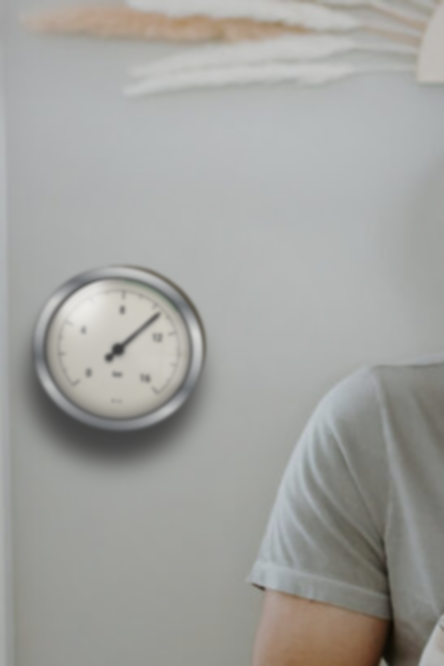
10.5
